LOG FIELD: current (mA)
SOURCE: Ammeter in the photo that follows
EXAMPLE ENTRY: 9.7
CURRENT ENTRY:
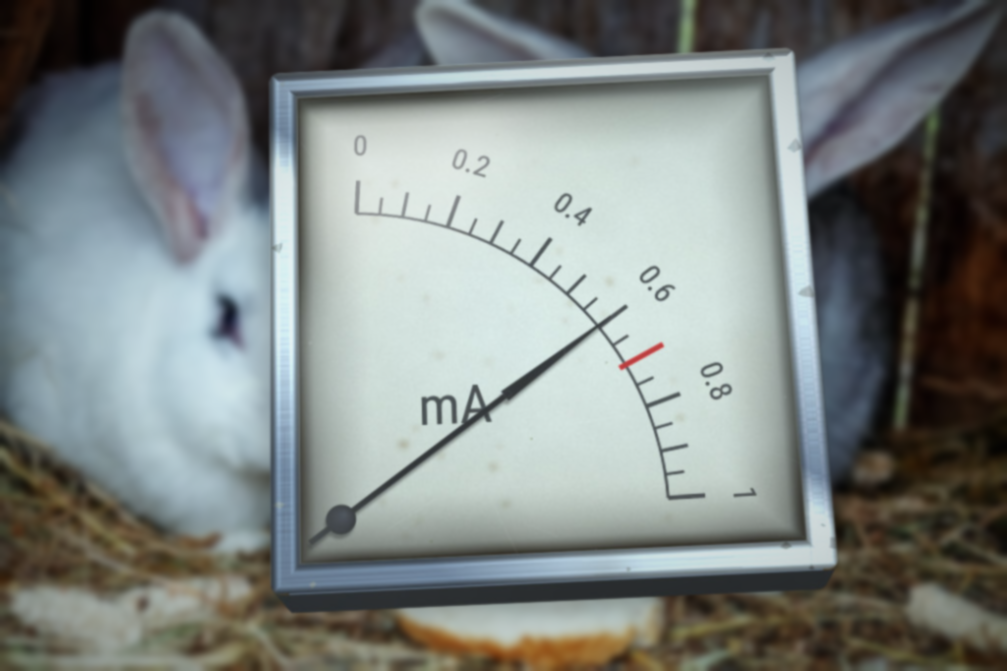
0.6
